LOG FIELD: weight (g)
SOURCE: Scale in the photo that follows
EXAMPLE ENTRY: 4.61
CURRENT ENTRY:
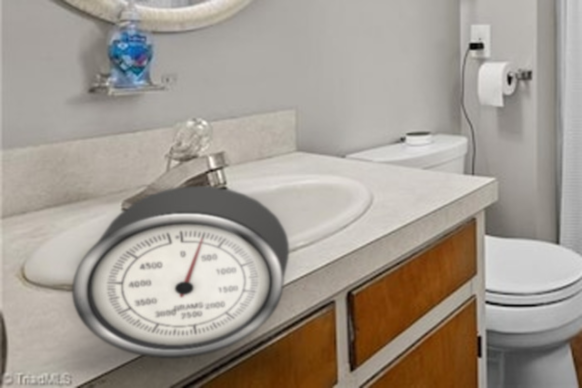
250
